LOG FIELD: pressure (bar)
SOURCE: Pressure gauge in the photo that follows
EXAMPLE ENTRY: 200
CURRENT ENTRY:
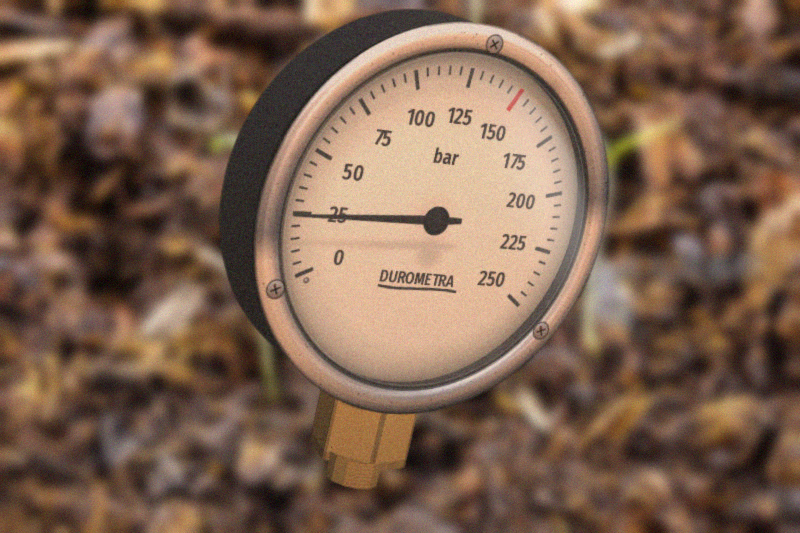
25
